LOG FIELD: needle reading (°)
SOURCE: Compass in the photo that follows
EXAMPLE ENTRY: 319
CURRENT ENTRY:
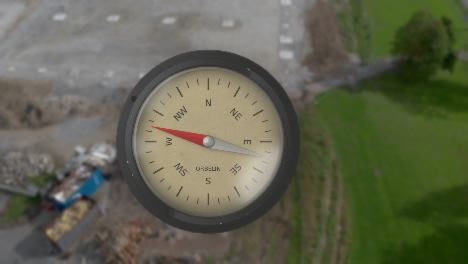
285
